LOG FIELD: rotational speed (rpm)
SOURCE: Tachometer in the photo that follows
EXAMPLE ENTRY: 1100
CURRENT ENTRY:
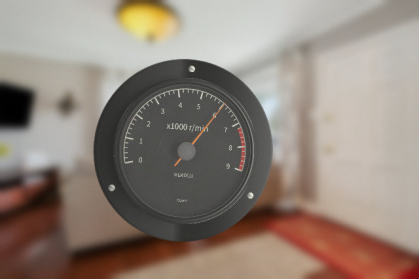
6000
